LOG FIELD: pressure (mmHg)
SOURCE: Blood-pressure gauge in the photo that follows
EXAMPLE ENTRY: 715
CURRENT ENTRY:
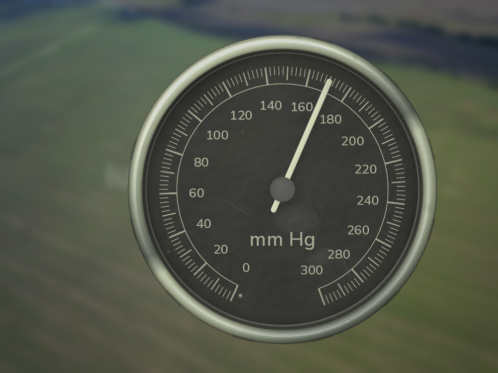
170
